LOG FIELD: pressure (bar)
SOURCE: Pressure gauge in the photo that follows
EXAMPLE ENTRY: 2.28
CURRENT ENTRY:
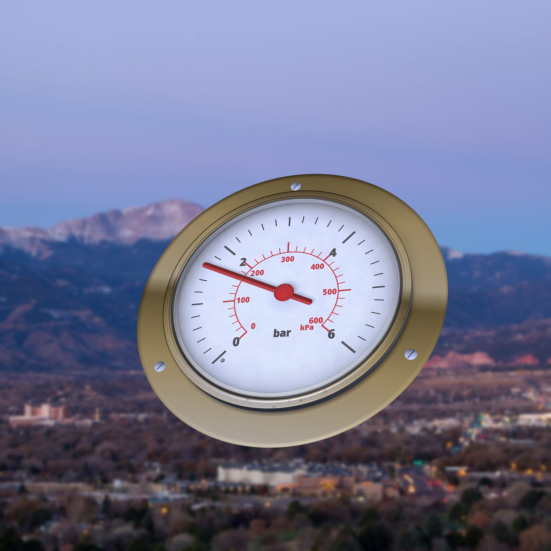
1.6
